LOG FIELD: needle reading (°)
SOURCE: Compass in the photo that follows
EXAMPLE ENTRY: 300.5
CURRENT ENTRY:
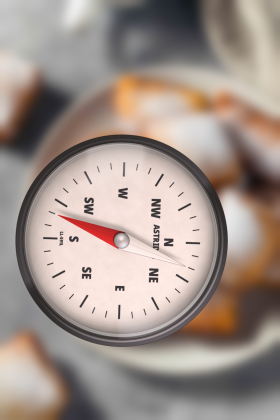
200
